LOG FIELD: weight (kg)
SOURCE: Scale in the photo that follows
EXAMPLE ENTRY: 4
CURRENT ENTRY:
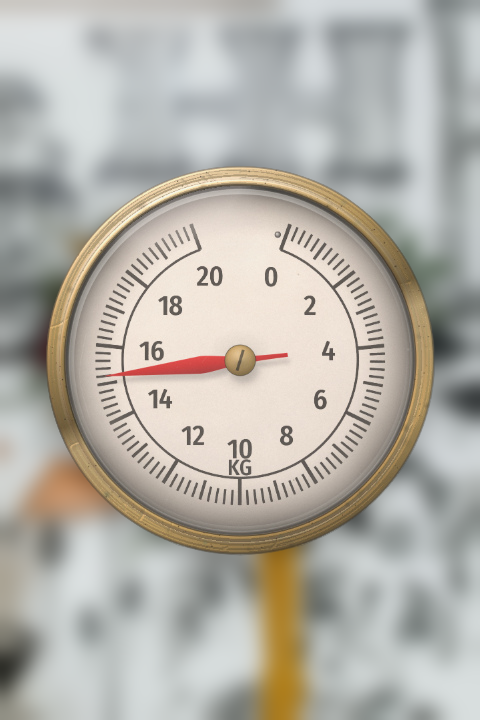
15.2
